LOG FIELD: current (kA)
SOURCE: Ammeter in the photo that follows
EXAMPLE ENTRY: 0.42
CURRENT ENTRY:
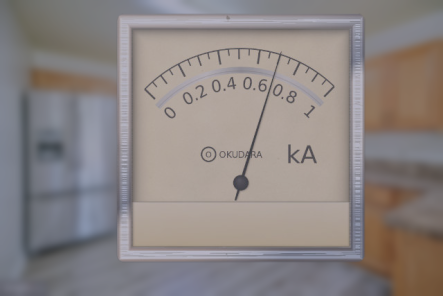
0.7
